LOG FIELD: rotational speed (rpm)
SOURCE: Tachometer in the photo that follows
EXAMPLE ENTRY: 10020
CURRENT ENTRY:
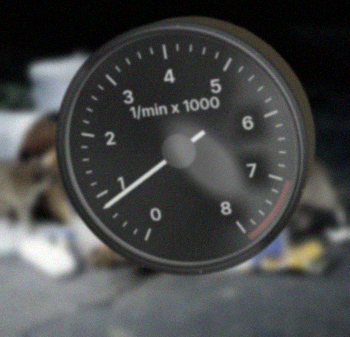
800
